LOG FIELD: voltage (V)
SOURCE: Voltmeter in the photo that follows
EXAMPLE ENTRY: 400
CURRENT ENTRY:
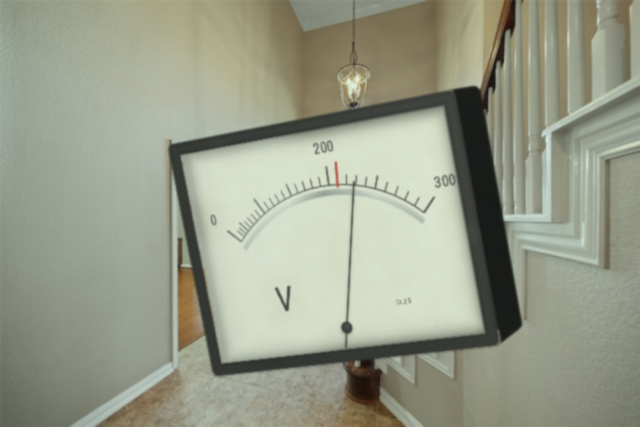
230
